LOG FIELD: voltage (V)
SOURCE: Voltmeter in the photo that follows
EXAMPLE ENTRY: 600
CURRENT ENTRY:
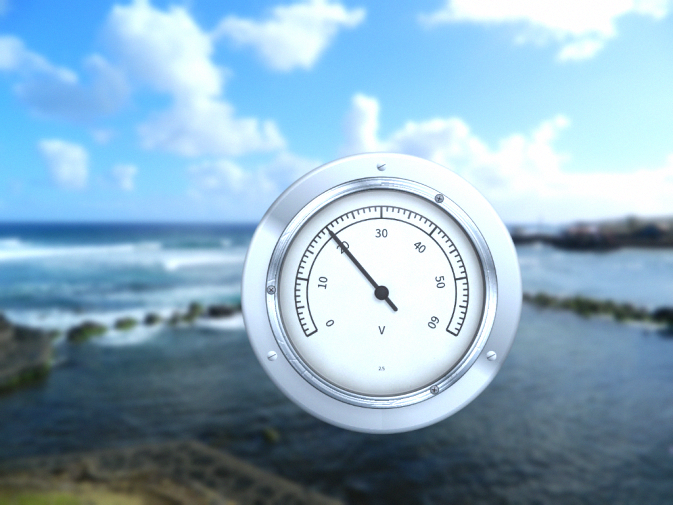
20
